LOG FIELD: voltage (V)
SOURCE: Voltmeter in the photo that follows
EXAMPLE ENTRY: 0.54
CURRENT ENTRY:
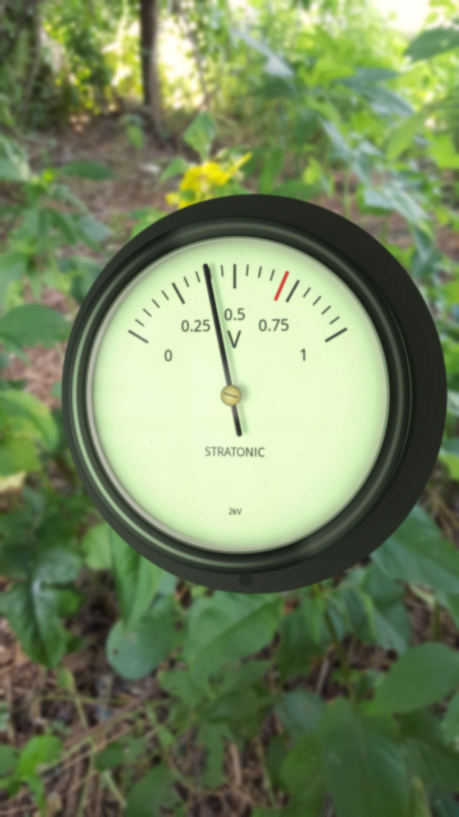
0.4
